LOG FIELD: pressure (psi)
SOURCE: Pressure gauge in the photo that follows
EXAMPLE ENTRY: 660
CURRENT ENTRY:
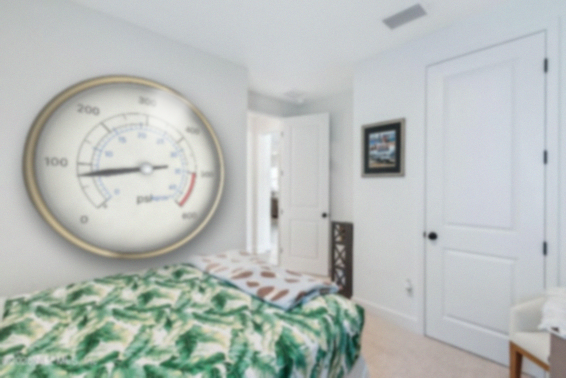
75
